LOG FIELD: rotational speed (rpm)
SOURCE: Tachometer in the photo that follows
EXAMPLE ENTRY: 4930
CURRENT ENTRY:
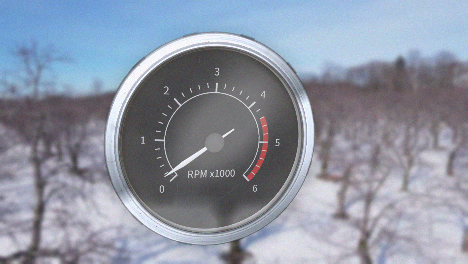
200
